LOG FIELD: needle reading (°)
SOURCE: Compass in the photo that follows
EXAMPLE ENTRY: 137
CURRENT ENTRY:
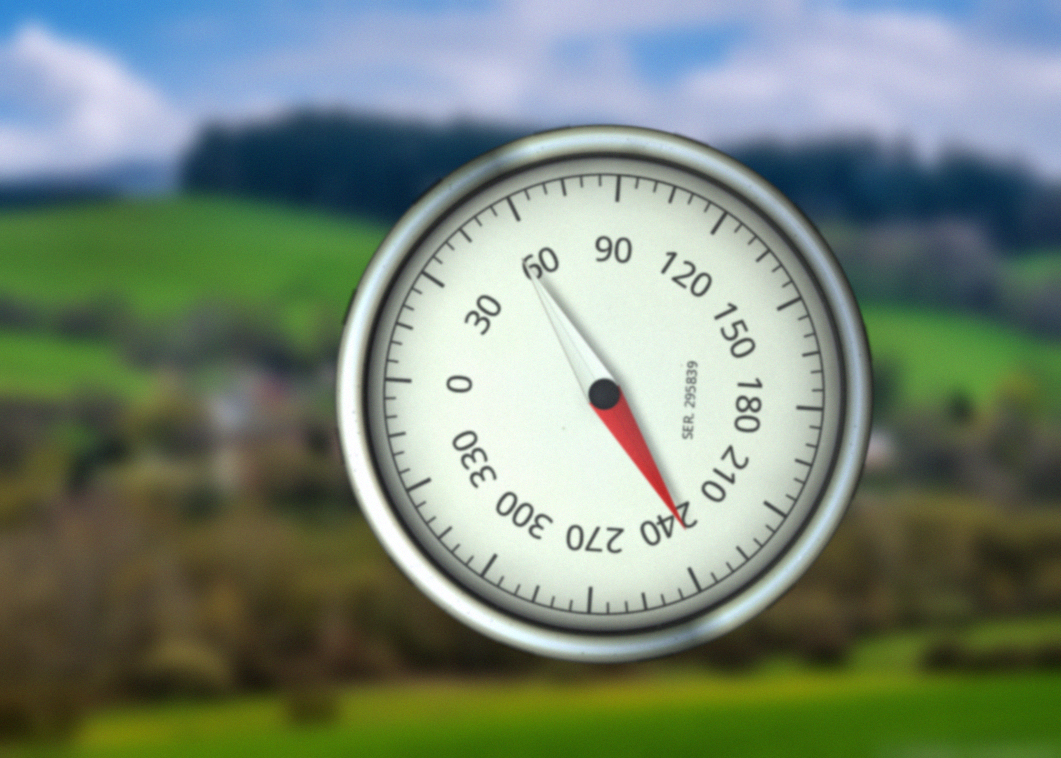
235
